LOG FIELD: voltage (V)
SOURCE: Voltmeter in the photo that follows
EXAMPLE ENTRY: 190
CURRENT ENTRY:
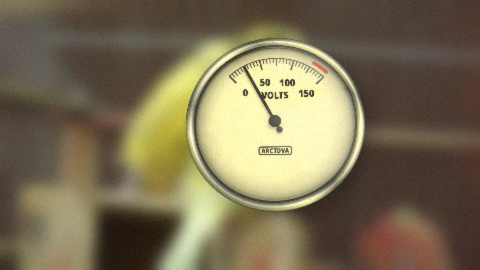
25
